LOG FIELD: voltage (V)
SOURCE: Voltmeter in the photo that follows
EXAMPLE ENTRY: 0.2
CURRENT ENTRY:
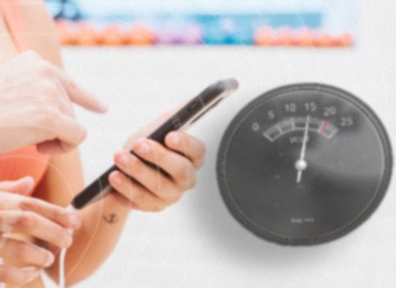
15
